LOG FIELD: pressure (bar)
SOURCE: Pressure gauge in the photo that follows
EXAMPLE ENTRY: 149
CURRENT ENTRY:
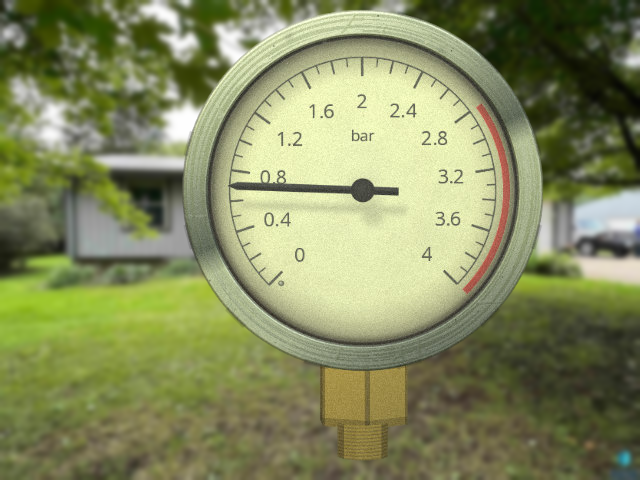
0.7
